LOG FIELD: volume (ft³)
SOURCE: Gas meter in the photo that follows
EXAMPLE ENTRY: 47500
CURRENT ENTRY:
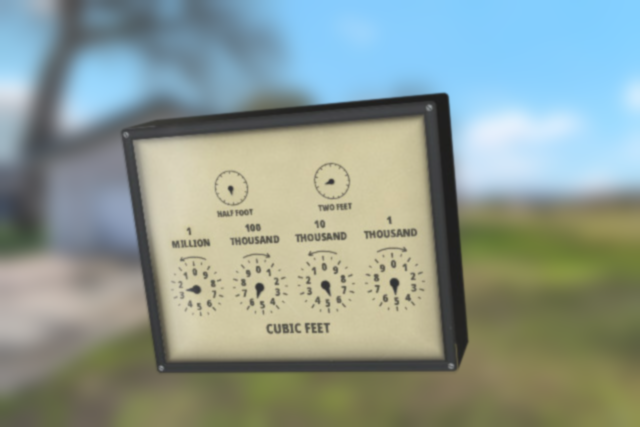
255500
